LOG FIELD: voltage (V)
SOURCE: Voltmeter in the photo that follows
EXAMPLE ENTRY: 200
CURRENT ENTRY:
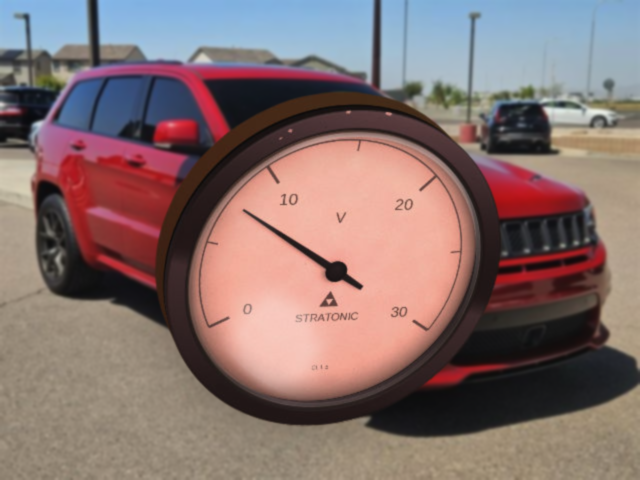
7.5
